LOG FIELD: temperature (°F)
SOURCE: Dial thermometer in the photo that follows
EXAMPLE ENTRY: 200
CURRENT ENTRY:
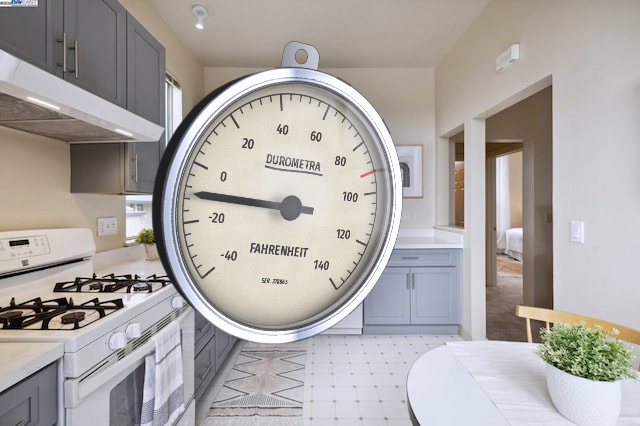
-10
